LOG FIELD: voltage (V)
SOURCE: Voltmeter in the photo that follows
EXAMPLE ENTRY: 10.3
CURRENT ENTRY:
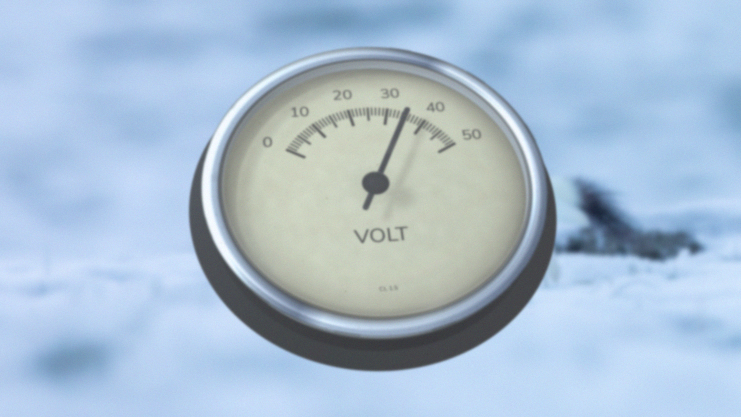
35
